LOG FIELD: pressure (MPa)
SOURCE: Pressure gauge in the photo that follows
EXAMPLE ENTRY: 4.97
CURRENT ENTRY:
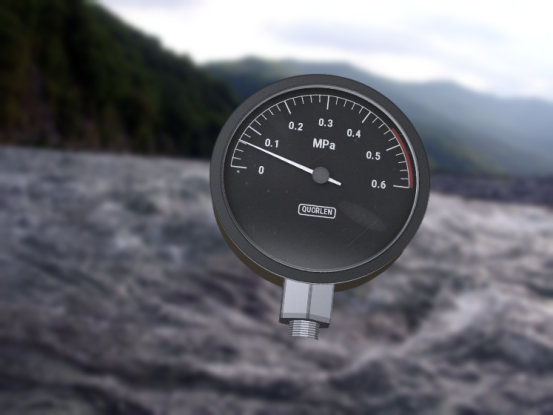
0.06
